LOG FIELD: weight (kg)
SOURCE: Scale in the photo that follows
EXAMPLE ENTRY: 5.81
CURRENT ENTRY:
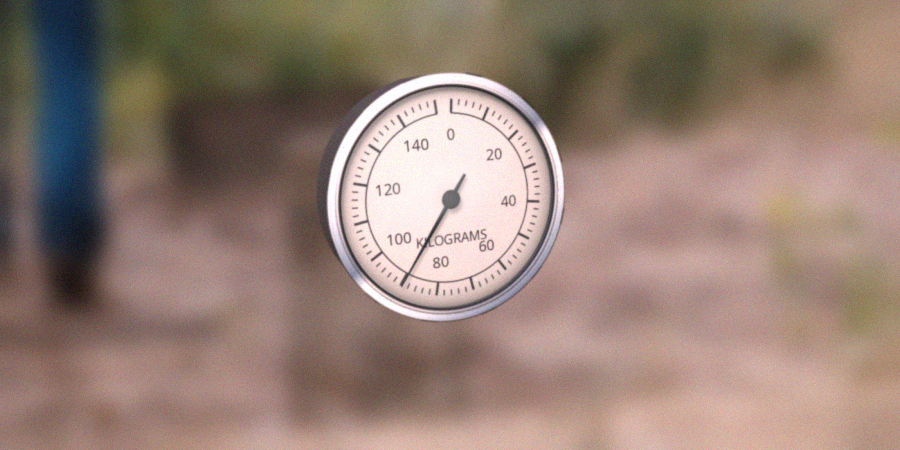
90
